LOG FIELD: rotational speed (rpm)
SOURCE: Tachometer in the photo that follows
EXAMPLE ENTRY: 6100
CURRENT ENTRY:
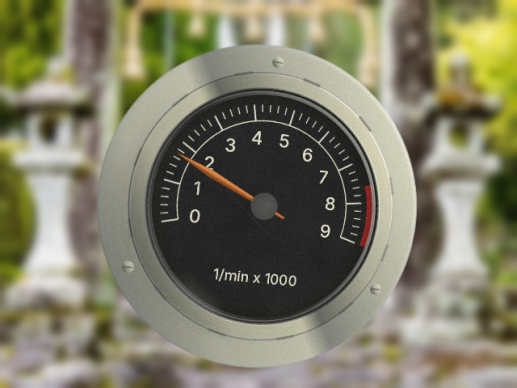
1700
